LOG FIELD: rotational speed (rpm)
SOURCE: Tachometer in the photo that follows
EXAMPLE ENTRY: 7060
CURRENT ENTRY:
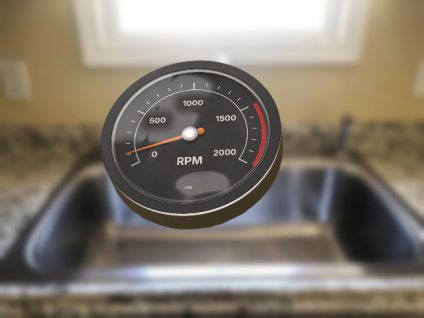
100
